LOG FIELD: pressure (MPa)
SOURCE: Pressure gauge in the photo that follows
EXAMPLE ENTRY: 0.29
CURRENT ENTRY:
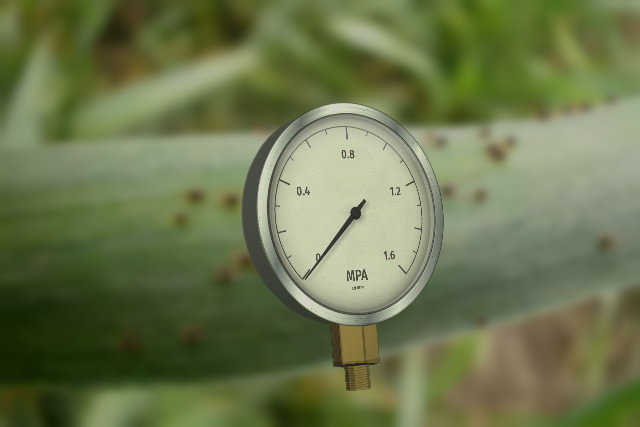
0
